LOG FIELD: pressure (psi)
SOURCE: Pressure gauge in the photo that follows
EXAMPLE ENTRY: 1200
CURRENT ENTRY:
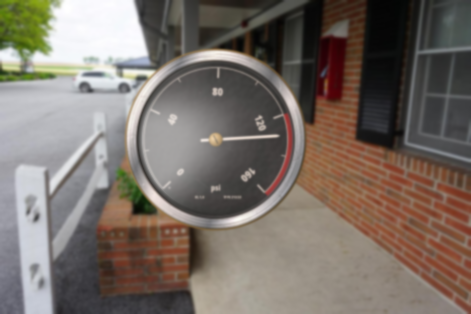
130
